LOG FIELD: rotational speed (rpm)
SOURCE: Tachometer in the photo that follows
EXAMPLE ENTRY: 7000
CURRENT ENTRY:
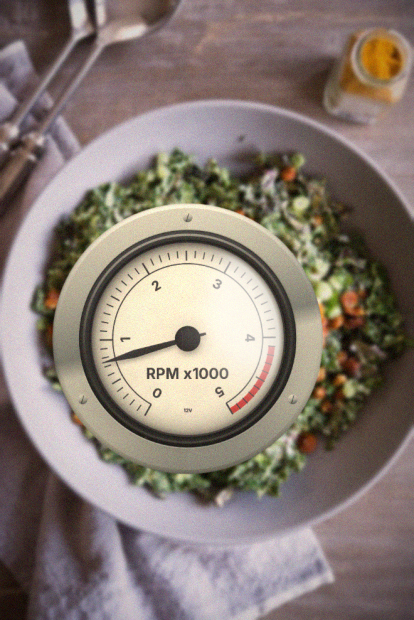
750
